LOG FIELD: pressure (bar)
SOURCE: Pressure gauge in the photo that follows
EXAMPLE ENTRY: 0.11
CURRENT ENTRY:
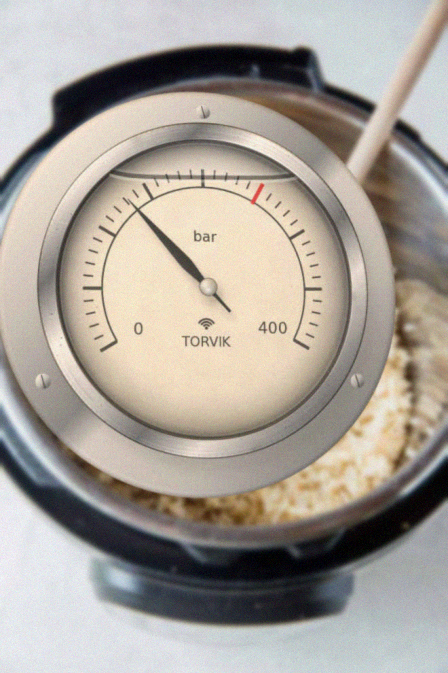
130
